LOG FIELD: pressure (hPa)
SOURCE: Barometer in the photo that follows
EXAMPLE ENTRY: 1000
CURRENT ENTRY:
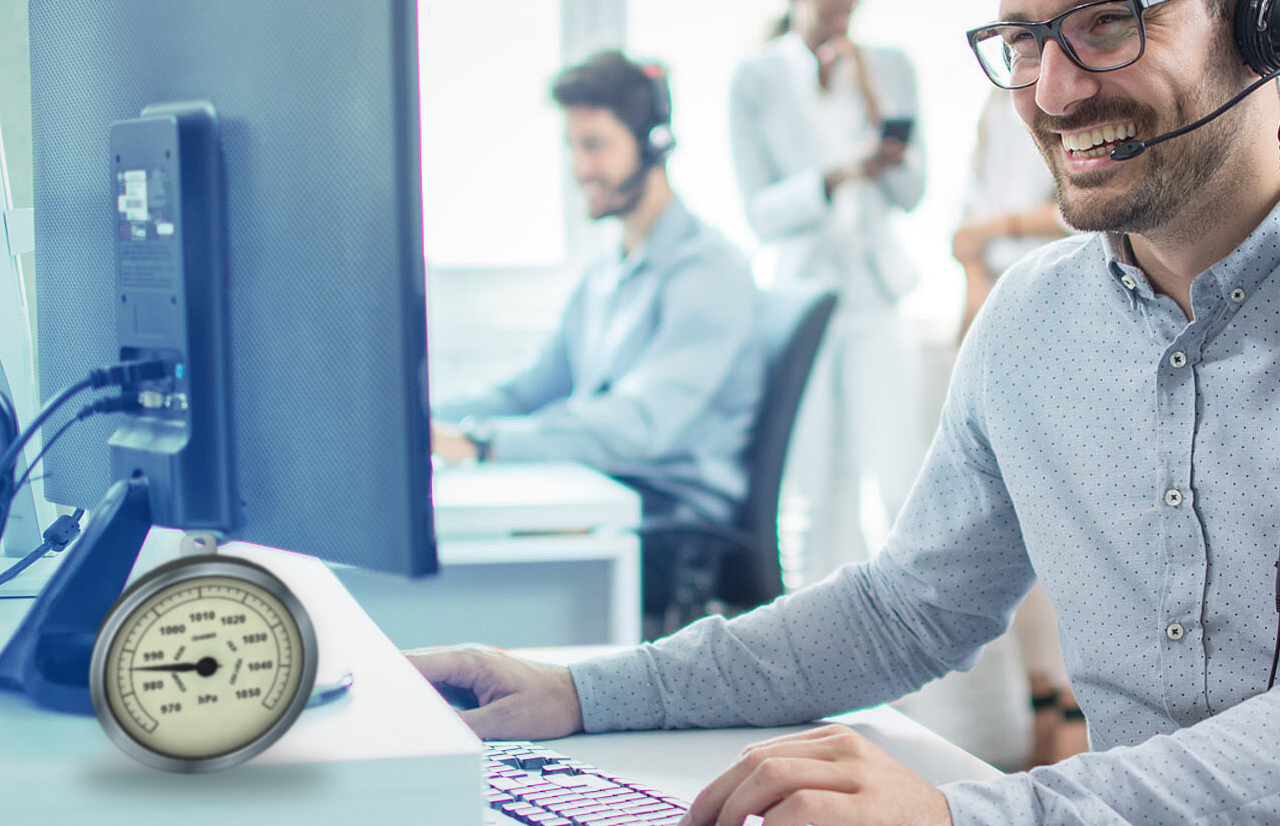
986
